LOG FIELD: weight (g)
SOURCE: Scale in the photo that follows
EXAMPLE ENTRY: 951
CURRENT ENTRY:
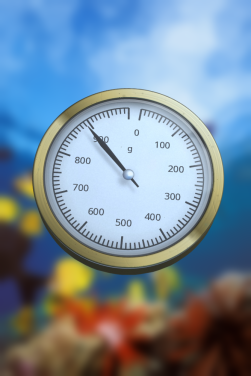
890
